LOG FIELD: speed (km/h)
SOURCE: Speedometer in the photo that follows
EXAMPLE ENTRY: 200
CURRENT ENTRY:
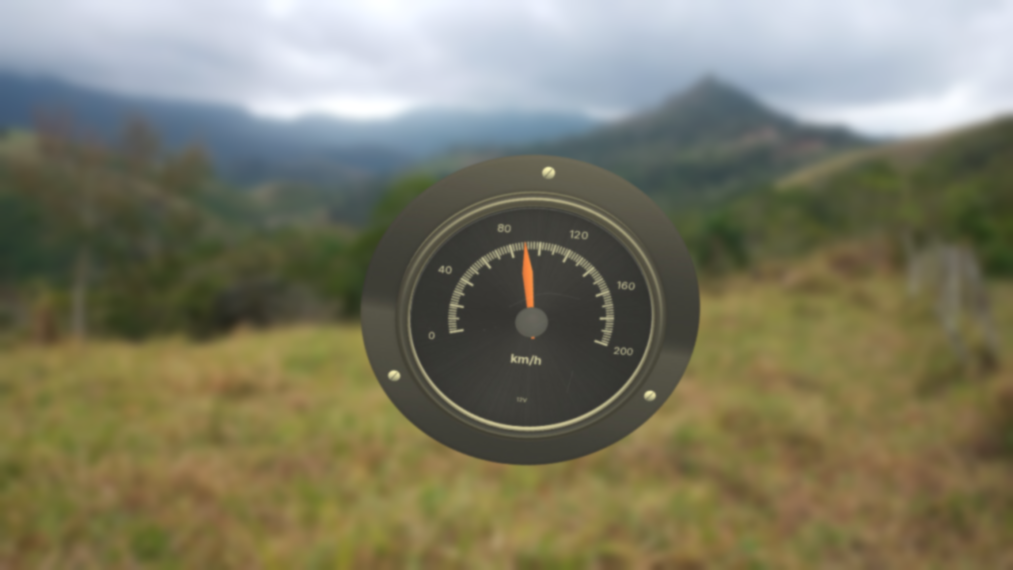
90
